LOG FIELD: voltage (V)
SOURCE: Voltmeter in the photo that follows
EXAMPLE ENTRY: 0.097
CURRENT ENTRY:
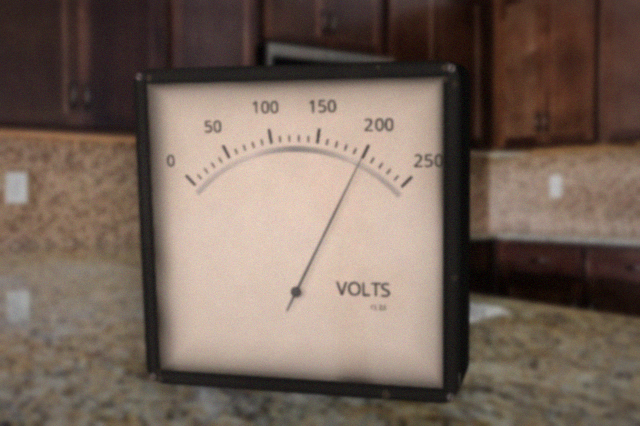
200
